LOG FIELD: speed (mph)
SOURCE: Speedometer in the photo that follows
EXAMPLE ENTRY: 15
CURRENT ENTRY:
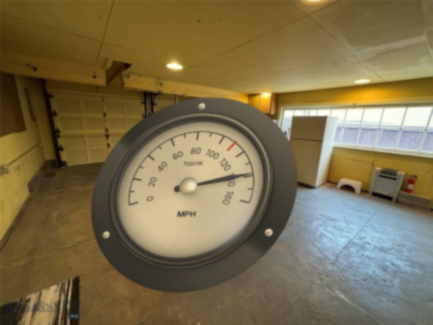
140
